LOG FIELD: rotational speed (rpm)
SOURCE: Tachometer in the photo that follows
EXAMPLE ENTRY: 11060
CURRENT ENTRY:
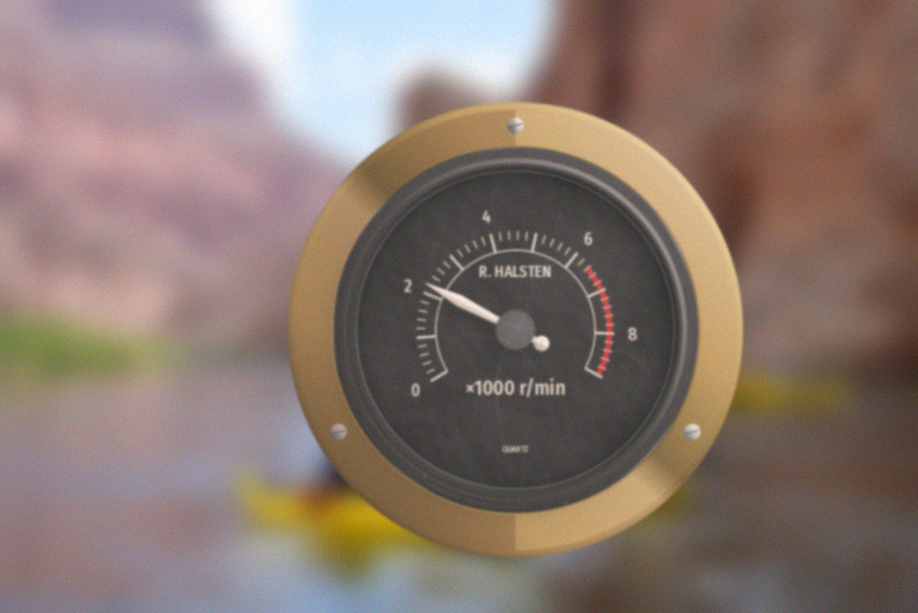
2200
